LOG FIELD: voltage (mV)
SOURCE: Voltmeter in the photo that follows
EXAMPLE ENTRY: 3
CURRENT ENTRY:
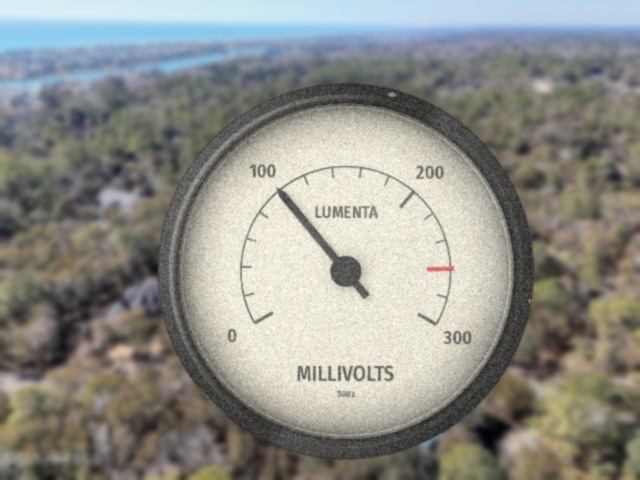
100
